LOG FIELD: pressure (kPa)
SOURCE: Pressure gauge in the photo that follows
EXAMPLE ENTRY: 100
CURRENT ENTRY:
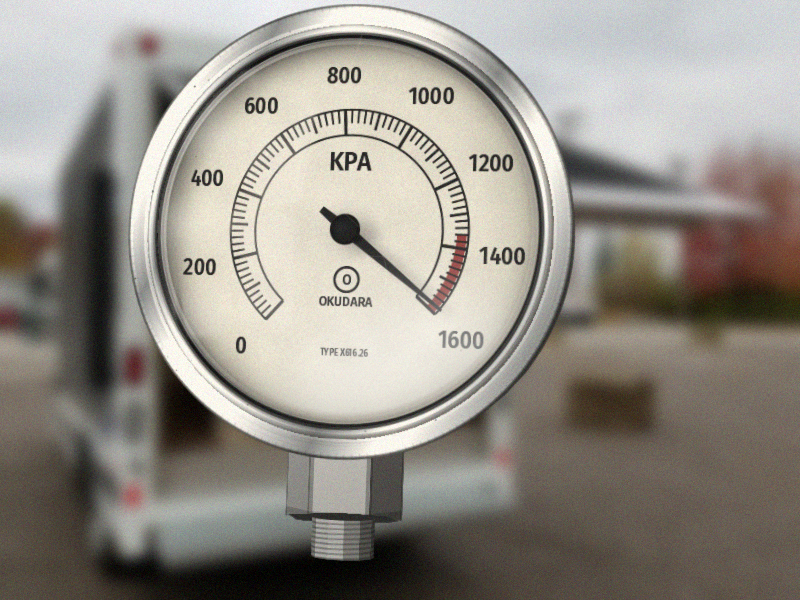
1580
